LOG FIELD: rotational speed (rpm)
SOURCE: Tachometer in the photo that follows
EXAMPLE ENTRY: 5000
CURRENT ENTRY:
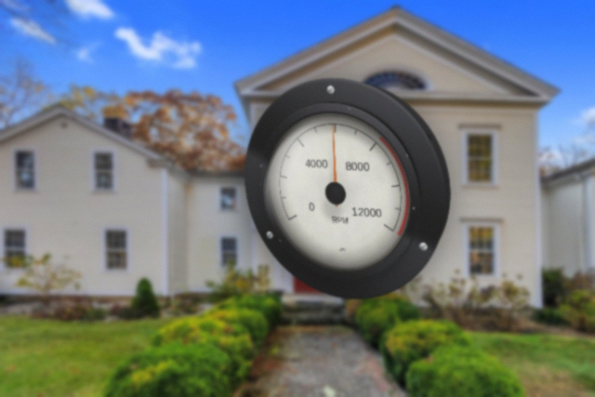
6000
